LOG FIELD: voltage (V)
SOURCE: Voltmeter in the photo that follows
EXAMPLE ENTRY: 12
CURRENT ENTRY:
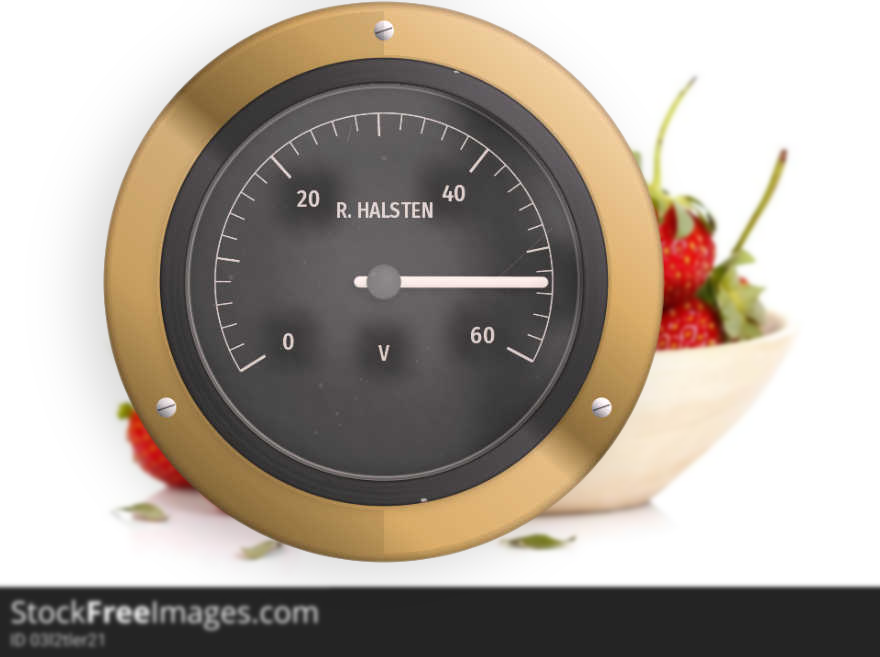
53
